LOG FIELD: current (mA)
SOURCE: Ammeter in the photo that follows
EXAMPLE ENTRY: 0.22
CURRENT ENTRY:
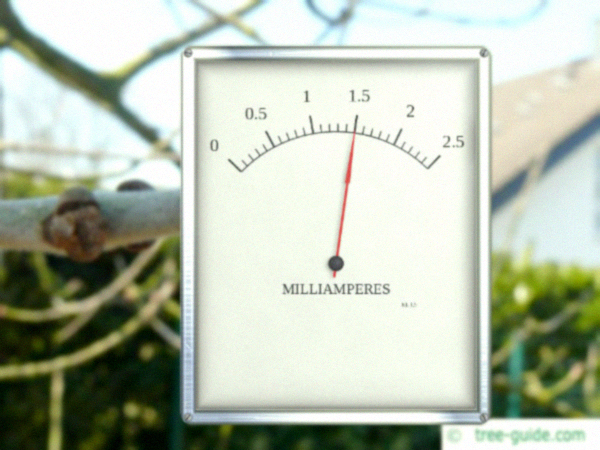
1.5
